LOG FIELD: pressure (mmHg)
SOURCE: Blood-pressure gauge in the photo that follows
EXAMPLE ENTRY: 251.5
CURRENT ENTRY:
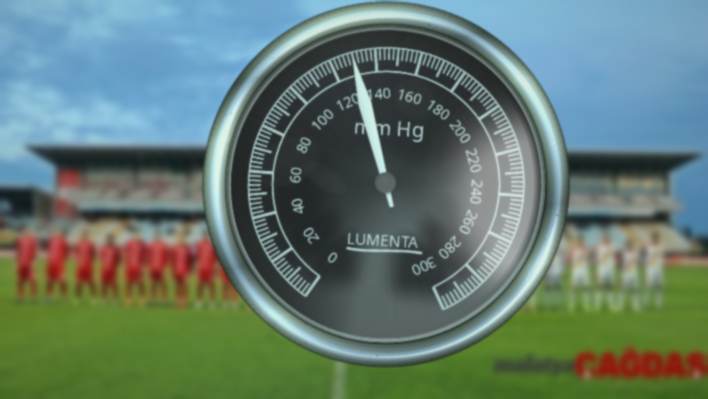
130
